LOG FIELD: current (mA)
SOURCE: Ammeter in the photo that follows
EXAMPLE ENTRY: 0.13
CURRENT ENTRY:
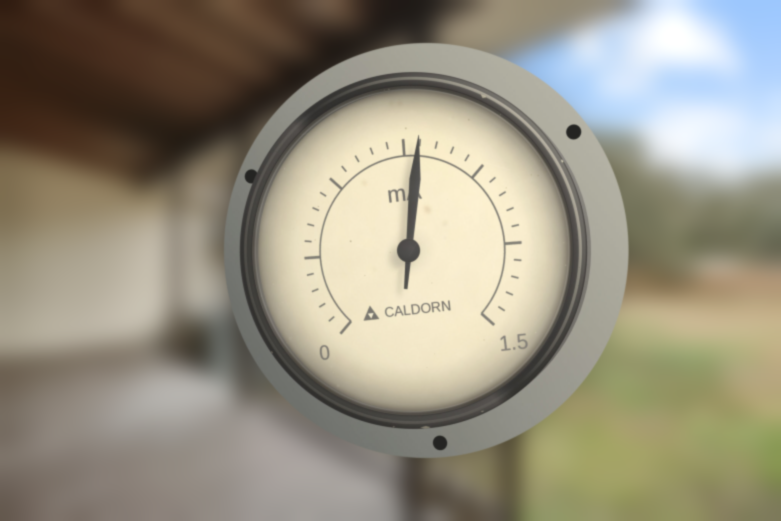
0.8
